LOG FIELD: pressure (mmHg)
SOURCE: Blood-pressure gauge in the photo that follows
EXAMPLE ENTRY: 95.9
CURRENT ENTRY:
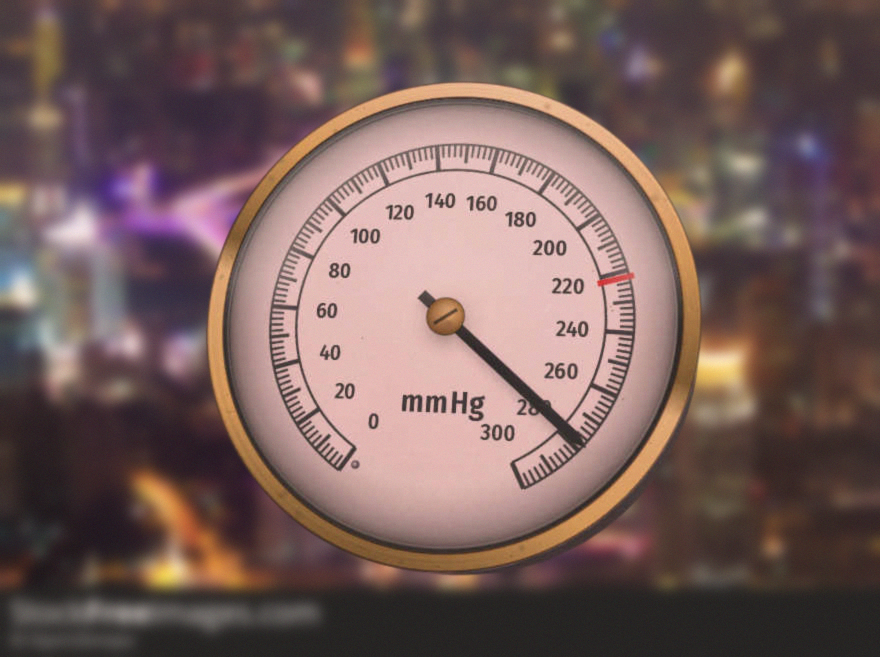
278
